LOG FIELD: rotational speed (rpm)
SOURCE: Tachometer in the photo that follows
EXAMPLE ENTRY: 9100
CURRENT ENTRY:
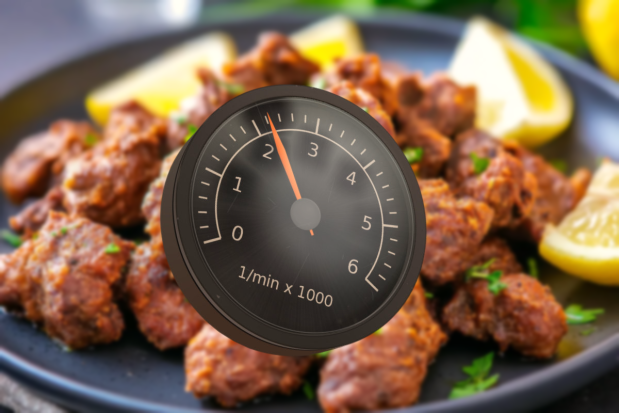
2200
